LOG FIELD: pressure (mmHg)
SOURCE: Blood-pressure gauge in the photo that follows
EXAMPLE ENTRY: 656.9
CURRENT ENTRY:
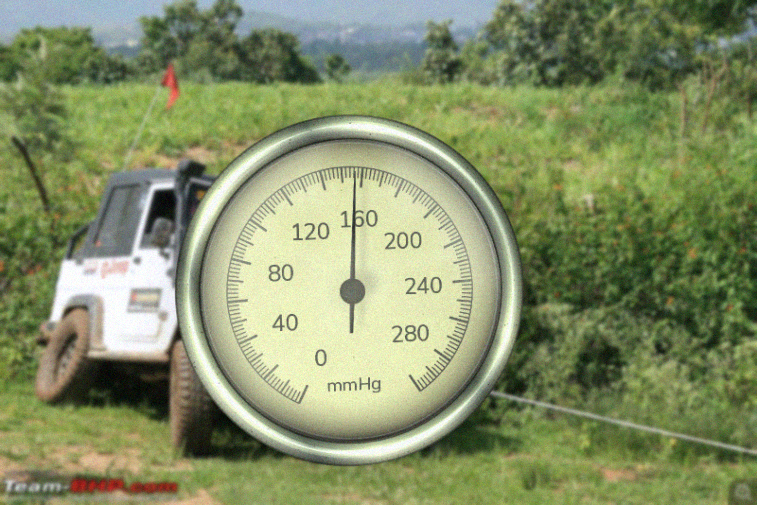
156
